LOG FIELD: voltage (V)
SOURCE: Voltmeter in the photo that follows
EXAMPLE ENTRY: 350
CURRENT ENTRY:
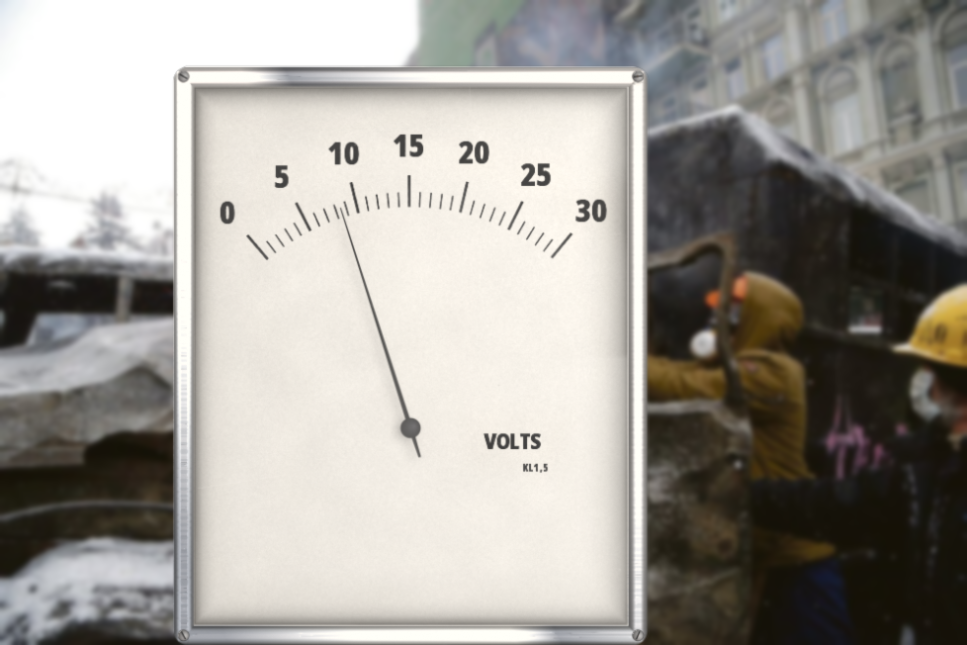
8.5
